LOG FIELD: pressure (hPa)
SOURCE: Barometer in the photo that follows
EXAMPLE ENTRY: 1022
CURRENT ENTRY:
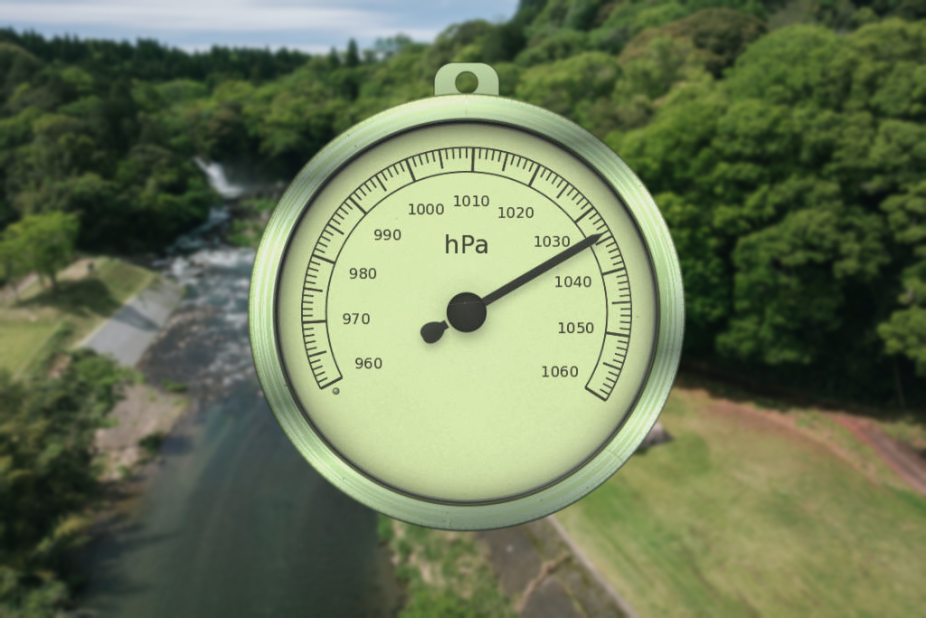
1034
